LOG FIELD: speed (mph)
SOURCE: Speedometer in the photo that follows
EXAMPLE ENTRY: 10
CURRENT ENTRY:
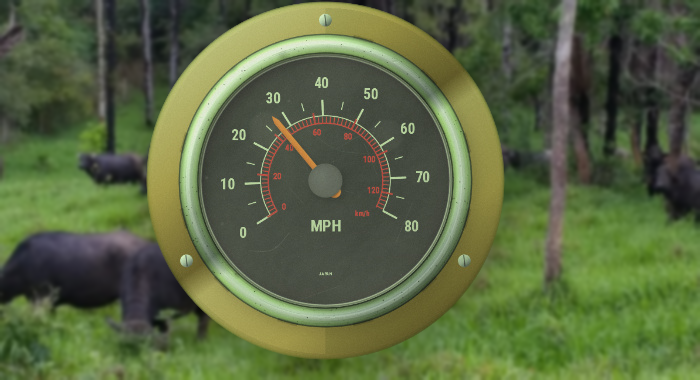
27.5
